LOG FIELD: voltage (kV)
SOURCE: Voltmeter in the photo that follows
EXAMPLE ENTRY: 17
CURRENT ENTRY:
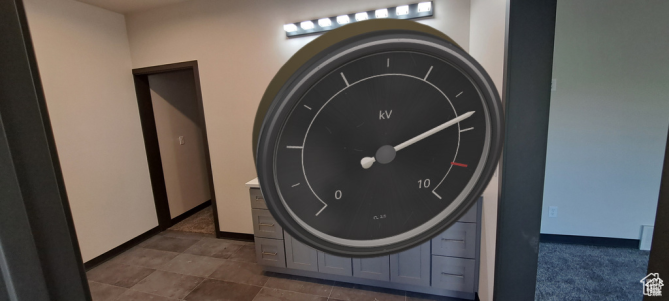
7.5
